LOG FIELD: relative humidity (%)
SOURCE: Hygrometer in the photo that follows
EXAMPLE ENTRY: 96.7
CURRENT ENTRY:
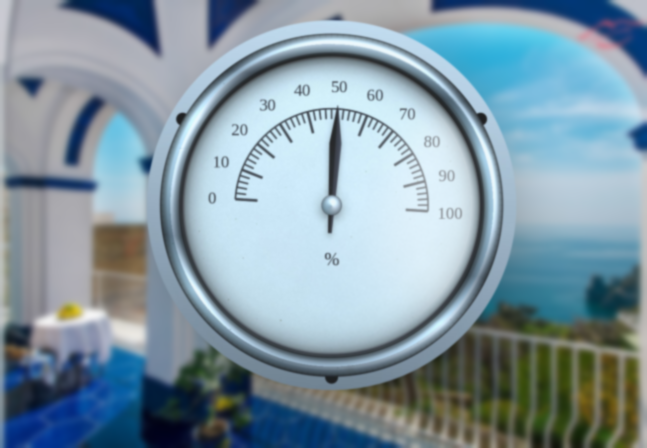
50
